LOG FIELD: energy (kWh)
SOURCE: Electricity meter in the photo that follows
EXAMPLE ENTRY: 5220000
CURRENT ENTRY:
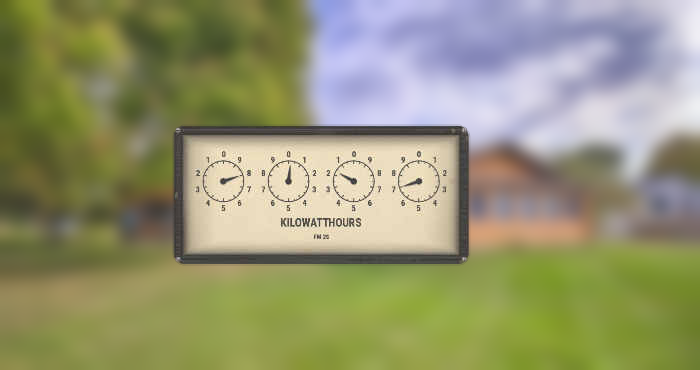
8017
